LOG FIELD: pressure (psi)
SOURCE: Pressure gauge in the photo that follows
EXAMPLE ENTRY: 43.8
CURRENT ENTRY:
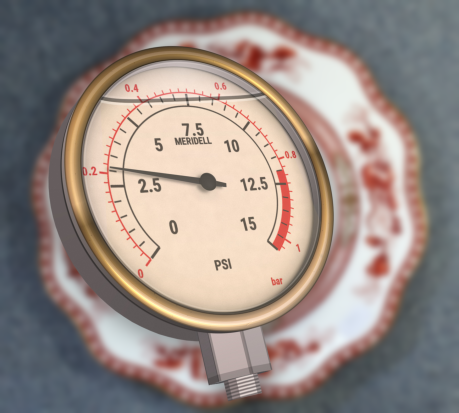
3
